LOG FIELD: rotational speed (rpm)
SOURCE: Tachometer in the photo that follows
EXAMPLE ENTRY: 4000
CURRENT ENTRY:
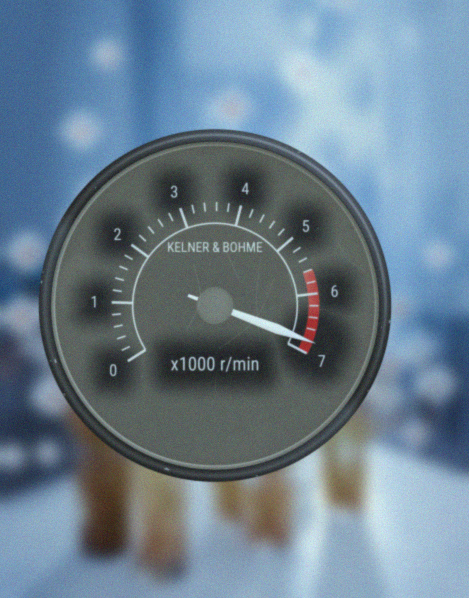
6800
